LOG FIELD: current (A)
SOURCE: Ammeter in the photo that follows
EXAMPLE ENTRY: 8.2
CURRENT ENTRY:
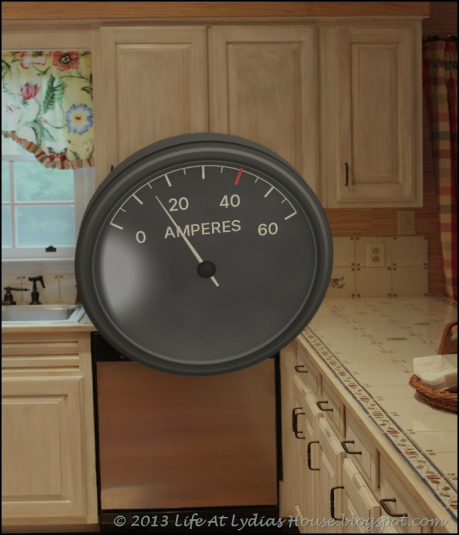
15
